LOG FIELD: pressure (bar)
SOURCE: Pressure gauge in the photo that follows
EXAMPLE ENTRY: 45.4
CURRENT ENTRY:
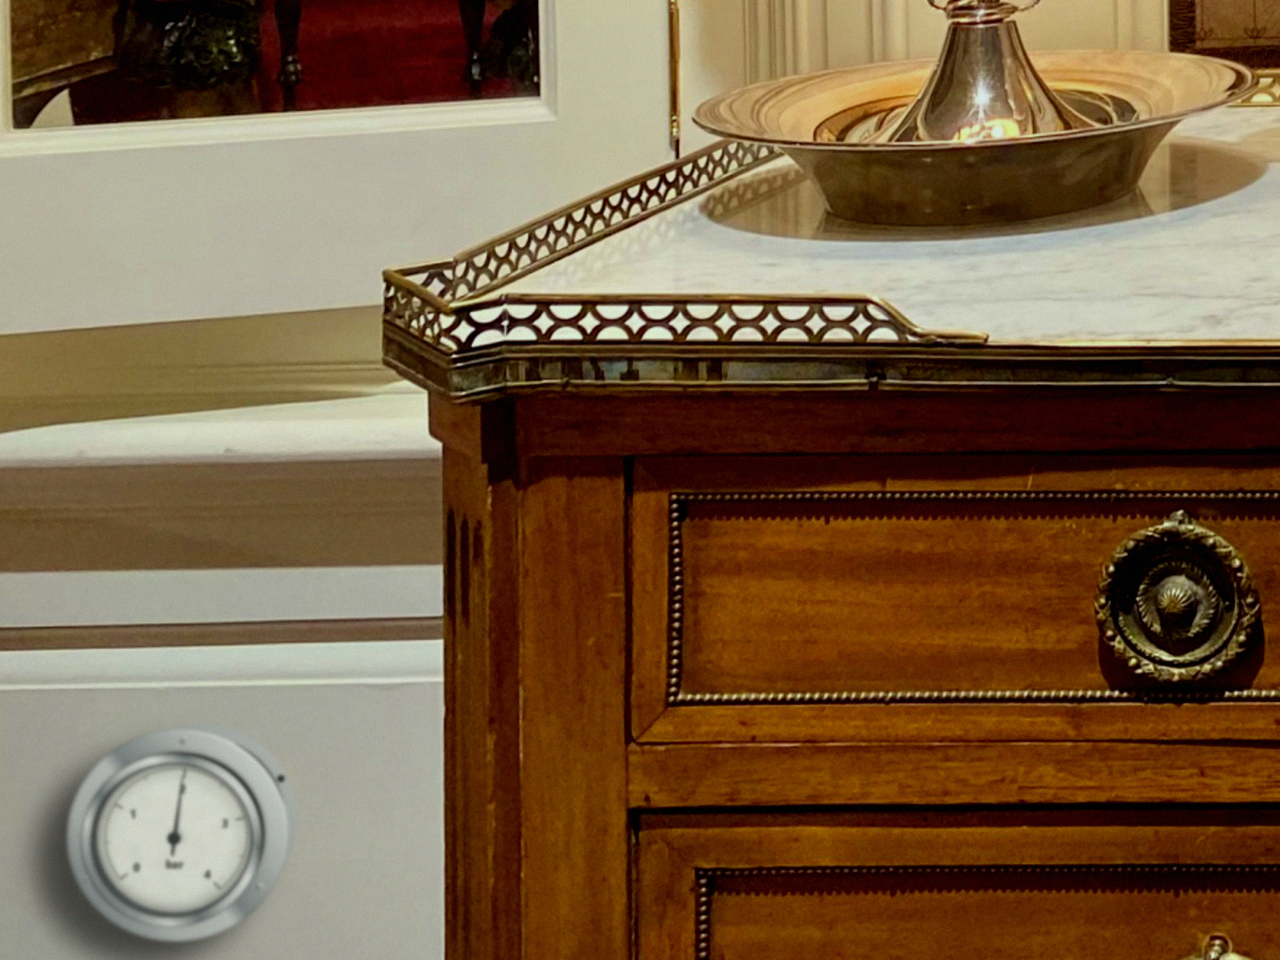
2
